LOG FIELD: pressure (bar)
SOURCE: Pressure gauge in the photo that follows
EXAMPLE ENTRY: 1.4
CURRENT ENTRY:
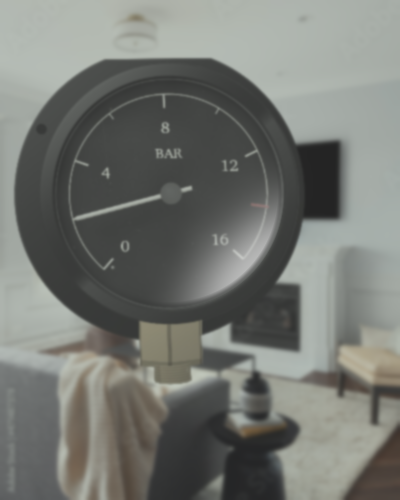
2
